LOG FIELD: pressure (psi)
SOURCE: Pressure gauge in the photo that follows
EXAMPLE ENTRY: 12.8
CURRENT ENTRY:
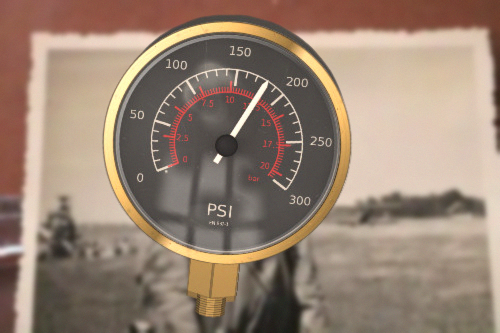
180
